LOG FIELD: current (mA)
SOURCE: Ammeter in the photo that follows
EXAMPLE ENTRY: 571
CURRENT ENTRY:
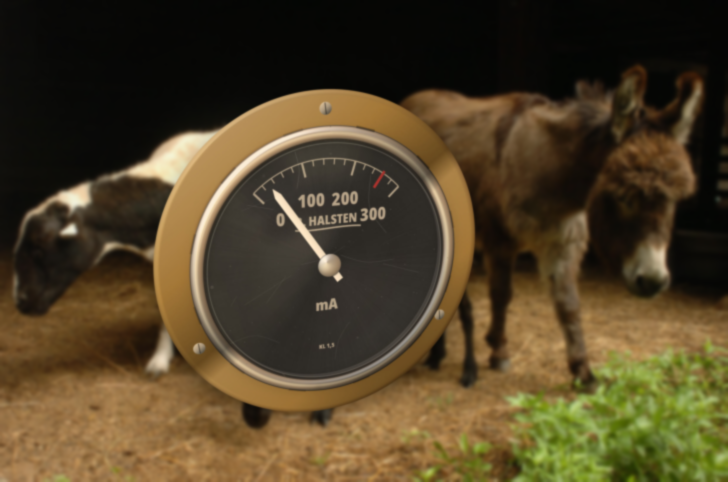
30
